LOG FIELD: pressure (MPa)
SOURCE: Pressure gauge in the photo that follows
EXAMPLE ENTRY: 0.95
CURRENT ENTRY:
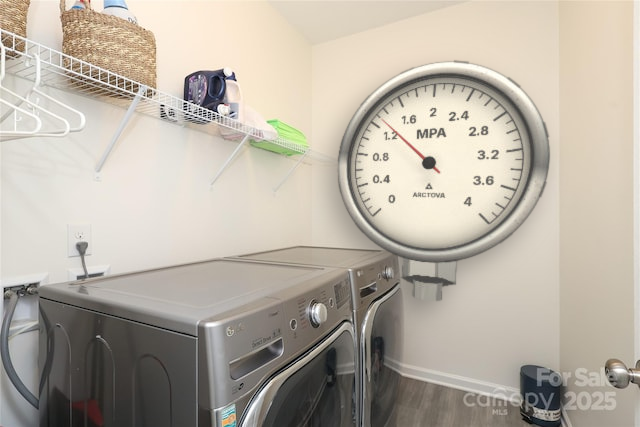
1.3
